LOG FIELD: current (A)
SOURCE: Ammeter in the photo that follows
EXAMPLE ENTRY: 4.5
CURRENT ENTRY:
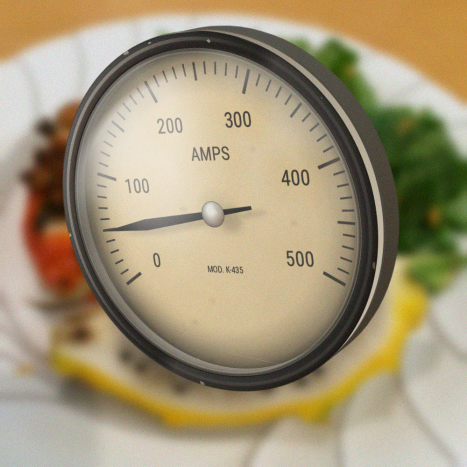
50
